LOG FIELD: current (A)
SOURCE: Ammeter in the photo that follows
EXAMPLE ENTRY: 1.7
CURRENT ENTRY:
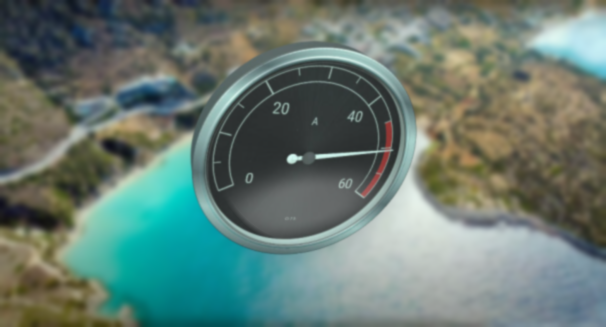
50
